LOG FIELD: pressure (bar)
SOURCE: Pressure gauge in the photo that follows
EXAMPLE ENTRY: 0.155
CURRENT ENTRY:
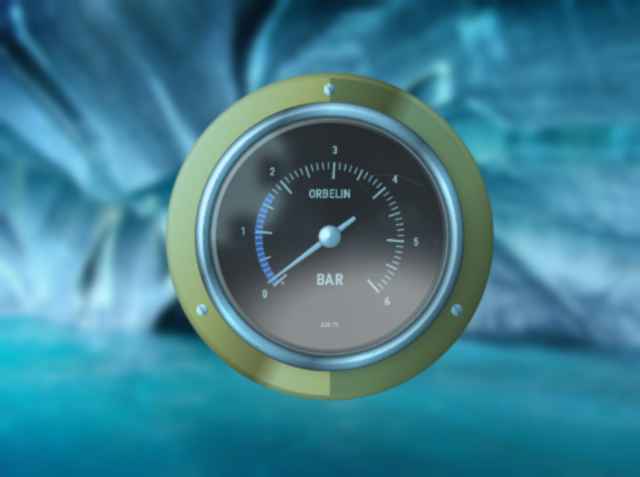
0.1
